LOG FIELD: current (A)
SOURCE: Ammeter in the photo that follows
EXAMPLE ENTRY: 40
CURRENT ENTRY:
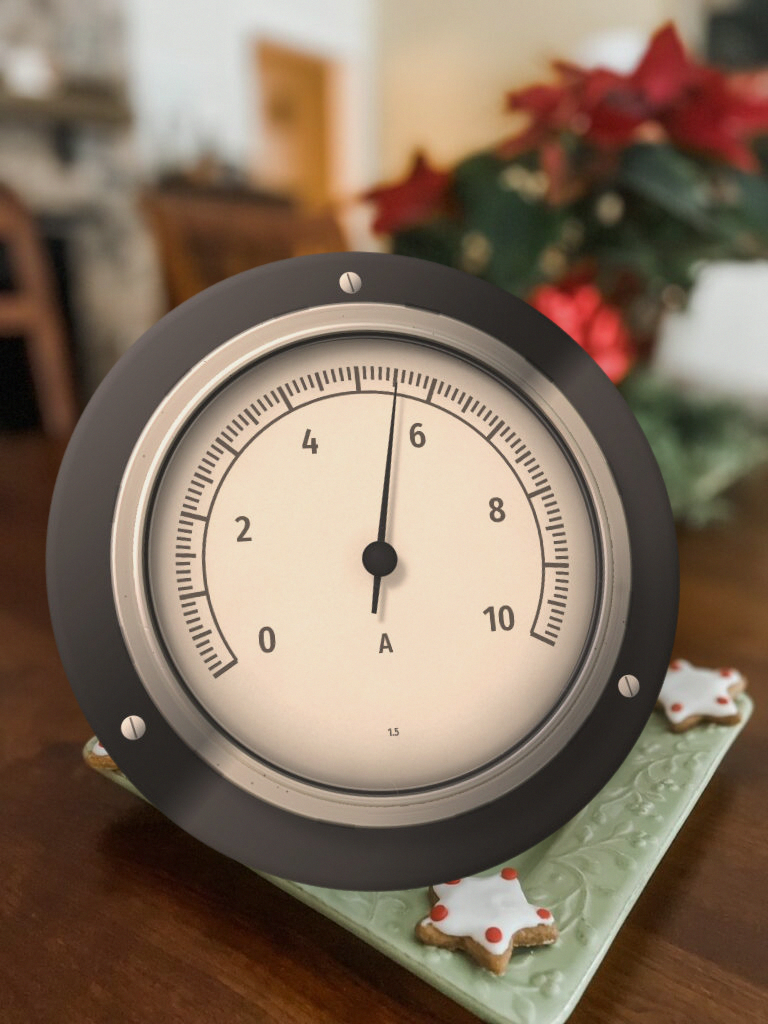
5.5
